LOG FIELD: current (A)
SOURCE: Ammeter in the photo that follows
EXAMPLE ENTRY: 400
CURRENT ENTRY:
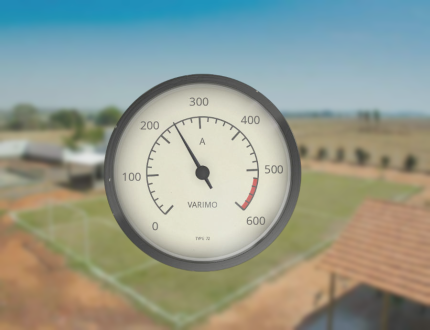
240
